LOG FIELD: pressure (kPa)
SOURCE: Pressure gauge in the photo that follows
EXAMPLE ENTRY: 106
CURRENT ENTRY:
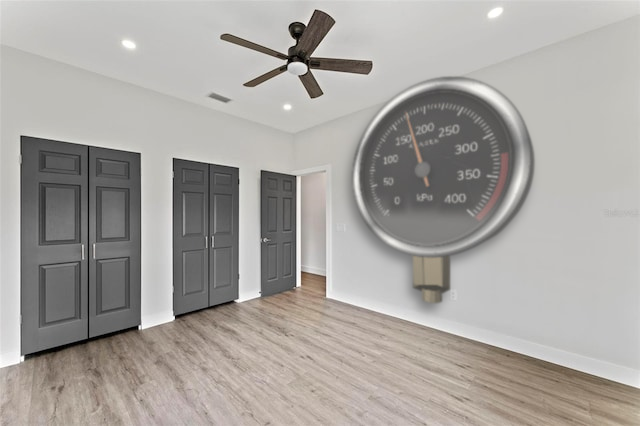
175
